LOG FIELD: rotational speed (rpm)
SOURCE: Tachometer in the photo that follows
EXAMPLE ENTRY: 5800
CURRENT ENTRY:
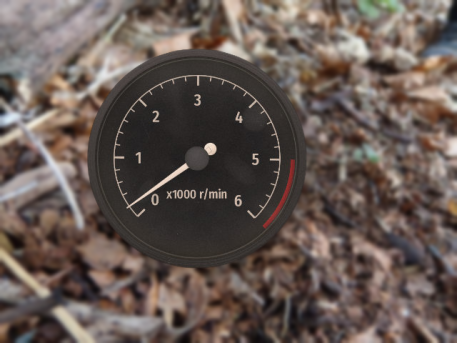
200
